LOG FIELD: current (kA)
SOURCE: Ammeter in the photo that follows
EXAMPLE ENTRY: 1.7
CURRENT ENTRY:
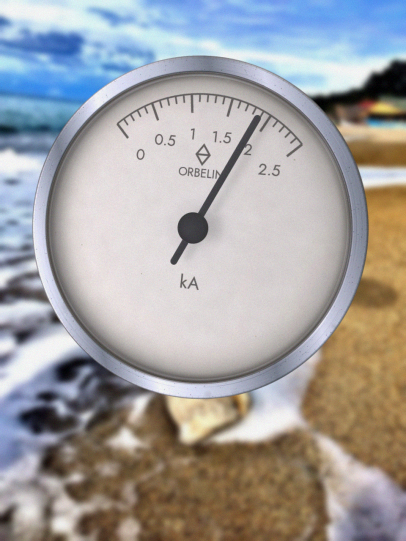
1.9
